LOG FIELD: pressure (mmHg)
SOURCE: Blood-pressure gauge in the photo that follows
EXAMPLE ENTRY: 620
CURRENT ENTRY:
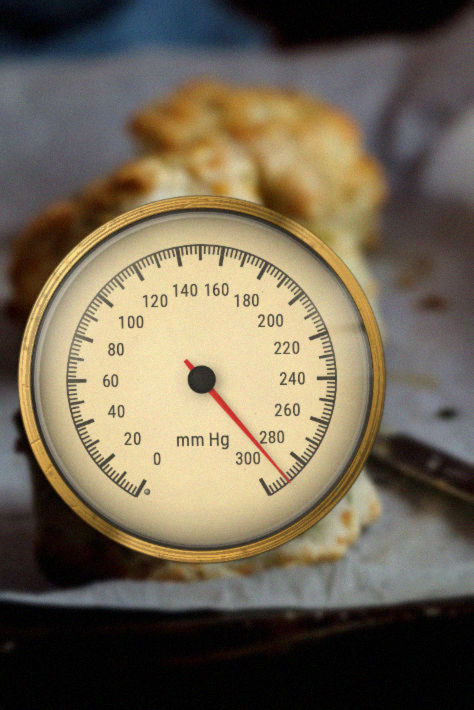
290
